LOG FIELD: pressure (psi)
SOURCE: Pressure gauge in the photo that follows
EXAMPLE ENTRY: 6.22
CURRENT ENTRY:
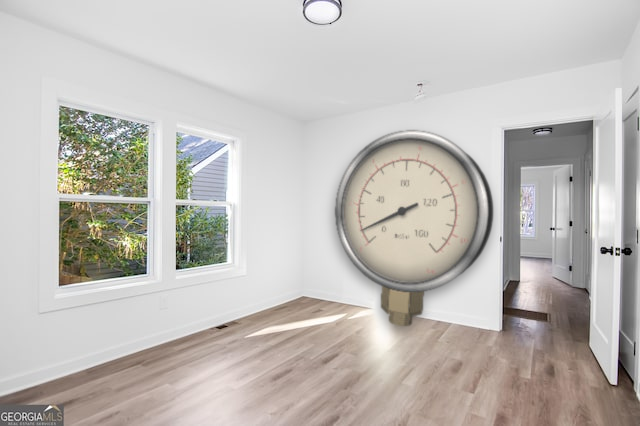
10
